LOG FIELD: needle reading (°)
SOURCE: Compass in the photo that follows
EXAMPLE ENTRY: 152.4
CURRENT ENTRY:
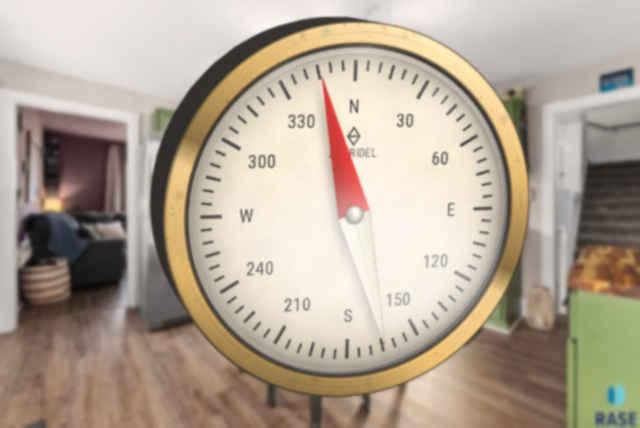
345
